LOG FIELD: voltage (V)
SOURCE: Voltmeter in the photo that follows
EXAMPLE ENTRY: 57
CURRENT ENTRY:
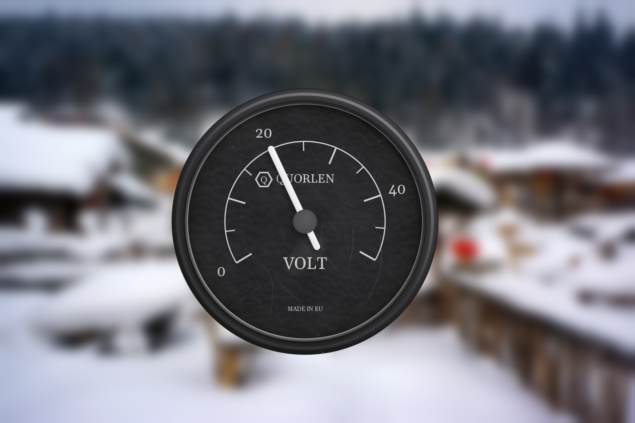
20
